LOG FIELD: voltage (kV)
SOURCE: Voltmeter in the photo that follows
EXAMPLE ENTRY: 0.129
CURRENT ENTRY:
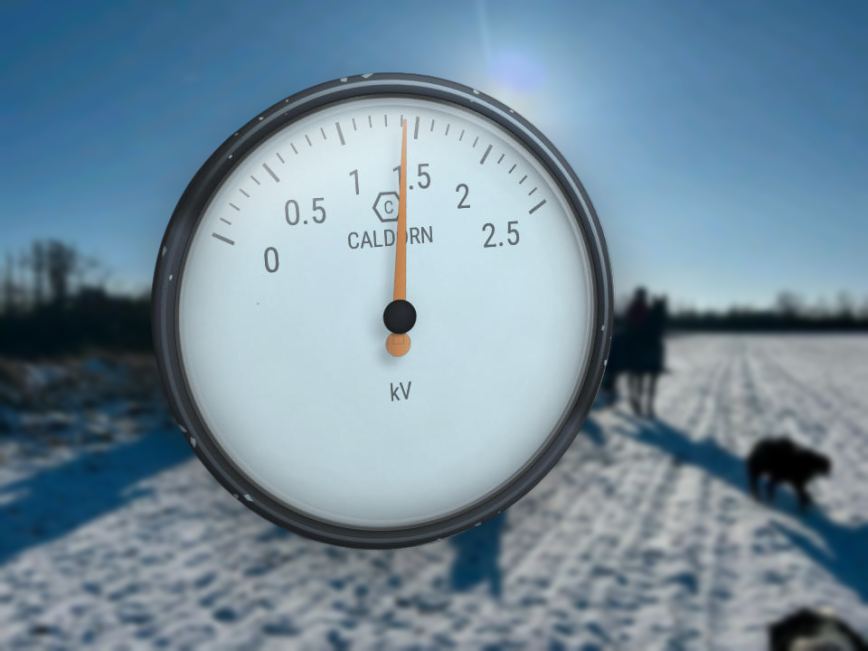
1.4
